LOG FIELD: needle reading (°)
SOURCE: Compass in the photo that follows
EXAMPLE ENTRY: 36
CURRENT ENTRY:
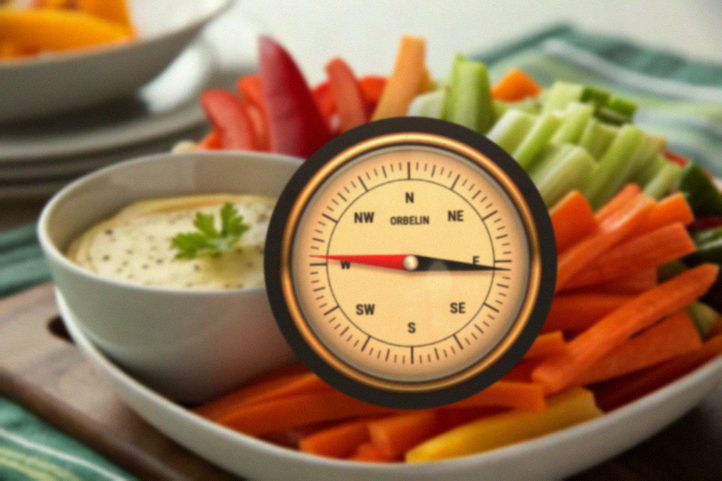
275
